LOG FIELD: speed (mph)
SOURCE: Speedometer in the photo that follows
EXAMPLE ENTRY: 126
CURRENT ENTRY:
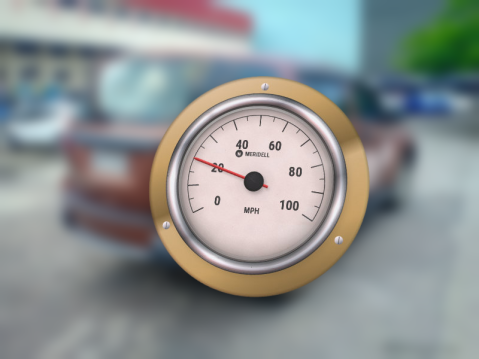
20
